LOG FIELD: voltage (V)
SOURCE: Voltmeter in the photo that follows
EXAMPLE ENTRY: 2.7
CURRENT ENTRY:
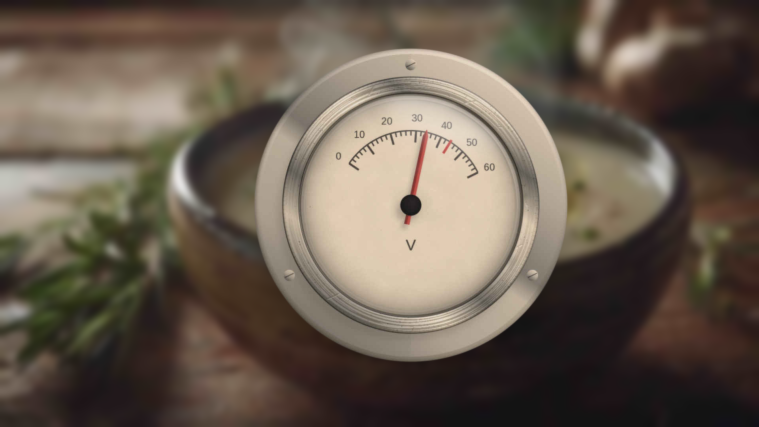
34
